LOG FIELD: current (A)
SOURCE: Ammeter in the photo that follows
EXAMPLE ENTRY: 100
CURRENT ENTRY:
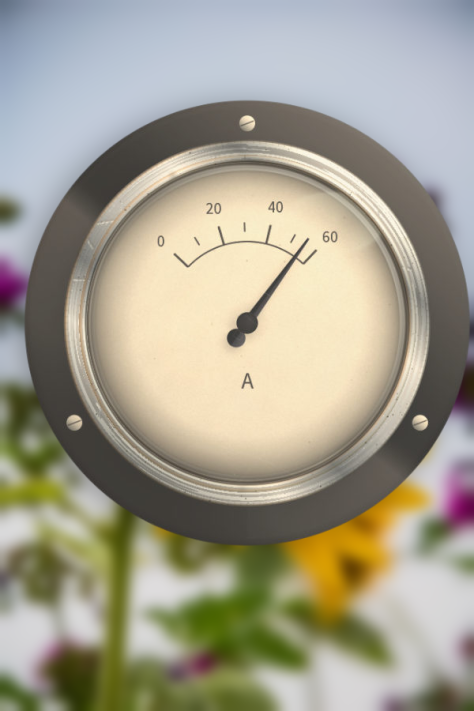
55
